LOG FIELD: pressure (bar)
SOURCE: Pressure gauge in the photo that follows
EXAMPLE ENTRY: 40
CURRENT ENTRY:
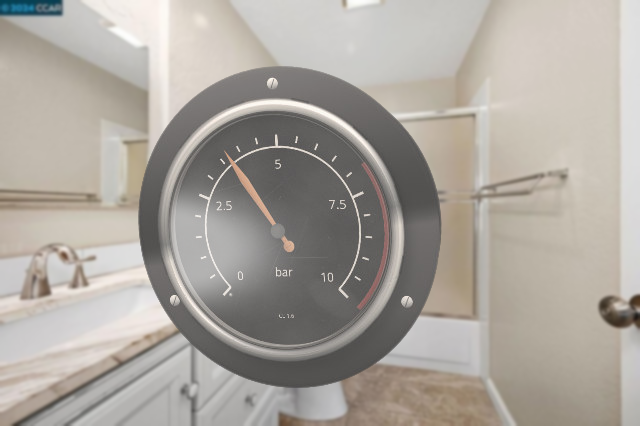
3.75
